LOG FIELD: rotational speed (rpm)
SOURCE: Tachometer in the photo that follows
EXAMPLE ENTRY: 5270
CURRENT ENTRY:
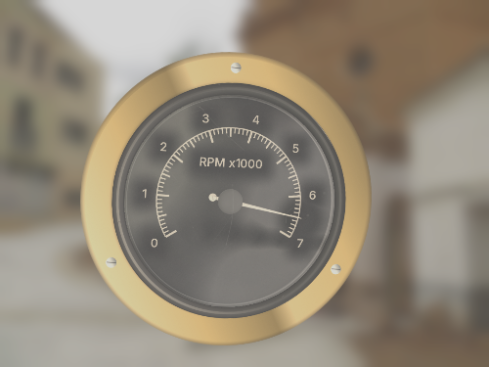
6500
